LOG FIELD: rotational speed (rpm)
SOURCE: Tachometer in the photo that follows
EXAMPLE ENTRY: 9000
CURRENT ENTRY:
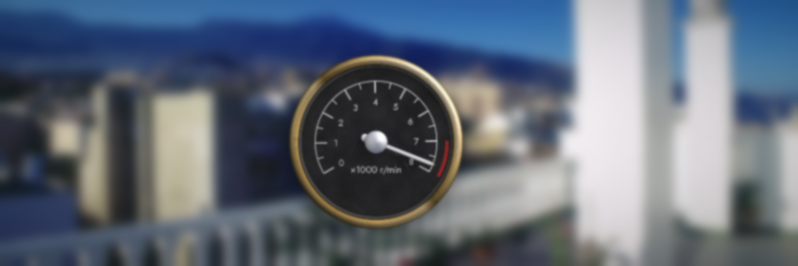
7750
